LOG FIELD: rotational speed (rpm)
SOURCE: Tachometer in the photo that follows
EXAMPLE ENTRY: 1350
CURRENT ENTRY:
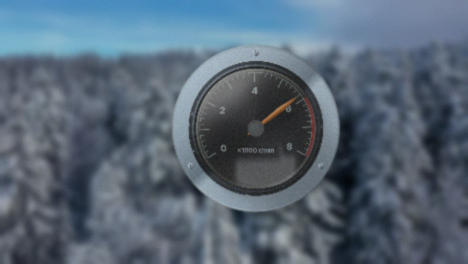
5800
